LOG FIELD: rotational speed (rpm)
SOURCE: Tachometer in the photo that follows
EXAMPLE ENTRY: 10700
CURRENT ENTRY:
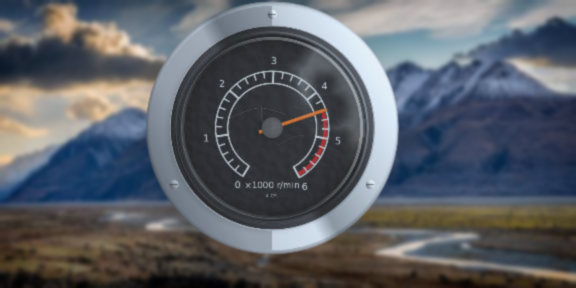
4400
